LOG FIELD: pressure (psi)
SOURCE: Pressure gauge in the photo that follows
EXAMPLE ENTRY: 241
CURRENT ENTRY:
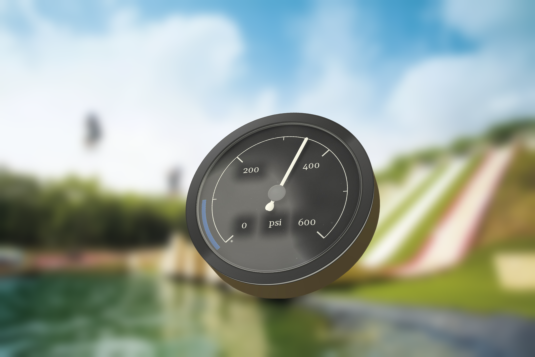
350
